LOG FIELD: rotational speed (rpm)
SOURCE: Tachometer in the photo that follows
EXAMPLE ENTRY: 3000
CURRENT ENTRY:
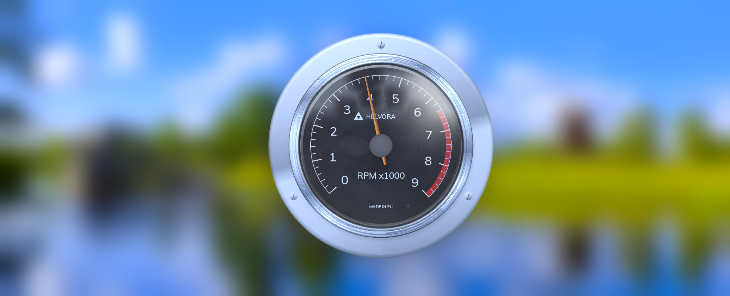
4000
